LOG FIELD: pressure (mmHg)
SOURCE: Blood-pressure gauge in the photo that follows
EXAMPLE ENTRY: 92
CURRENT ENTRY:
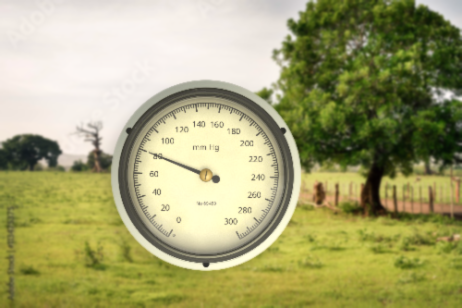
80
